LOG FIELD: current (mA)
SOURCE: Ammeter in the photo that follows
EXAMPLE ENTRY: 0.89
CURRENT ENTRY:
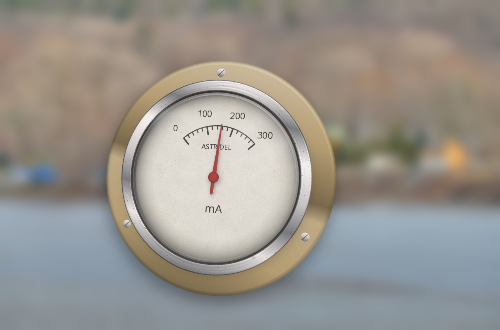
160
